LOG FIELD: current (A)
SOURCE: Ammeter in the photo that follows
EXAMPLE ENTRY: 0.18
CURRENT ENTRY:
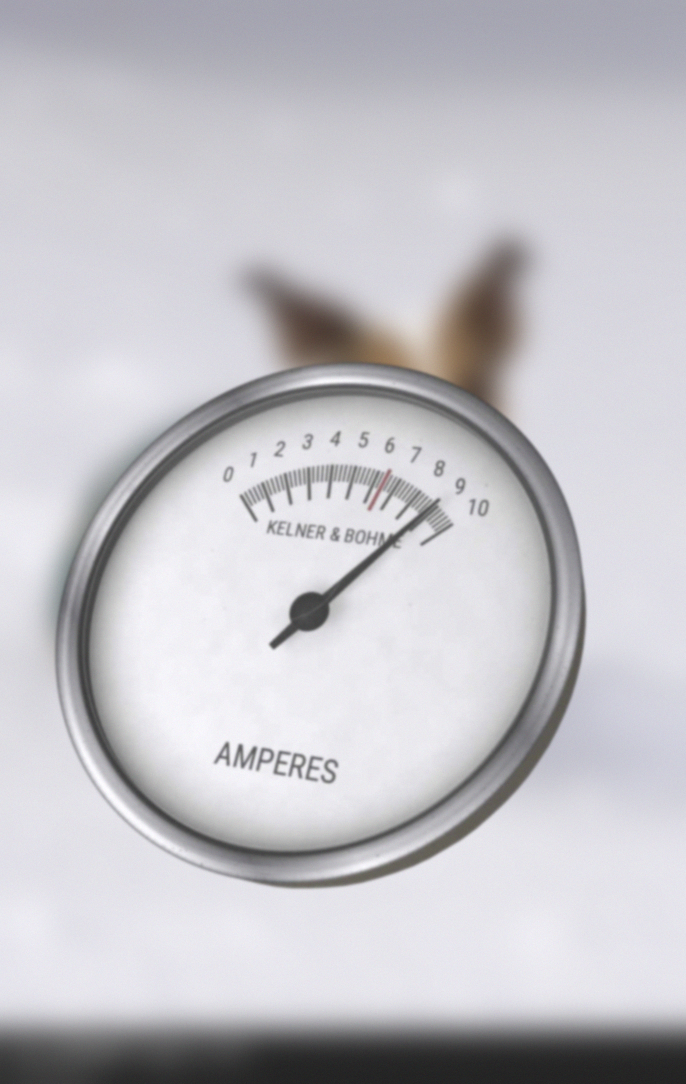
9
